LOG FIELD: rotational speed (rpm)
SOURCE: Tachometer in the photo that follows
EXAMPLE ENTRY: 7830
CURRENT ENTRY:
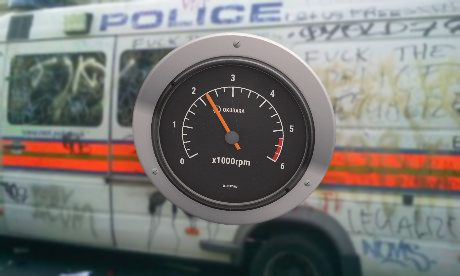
2250
